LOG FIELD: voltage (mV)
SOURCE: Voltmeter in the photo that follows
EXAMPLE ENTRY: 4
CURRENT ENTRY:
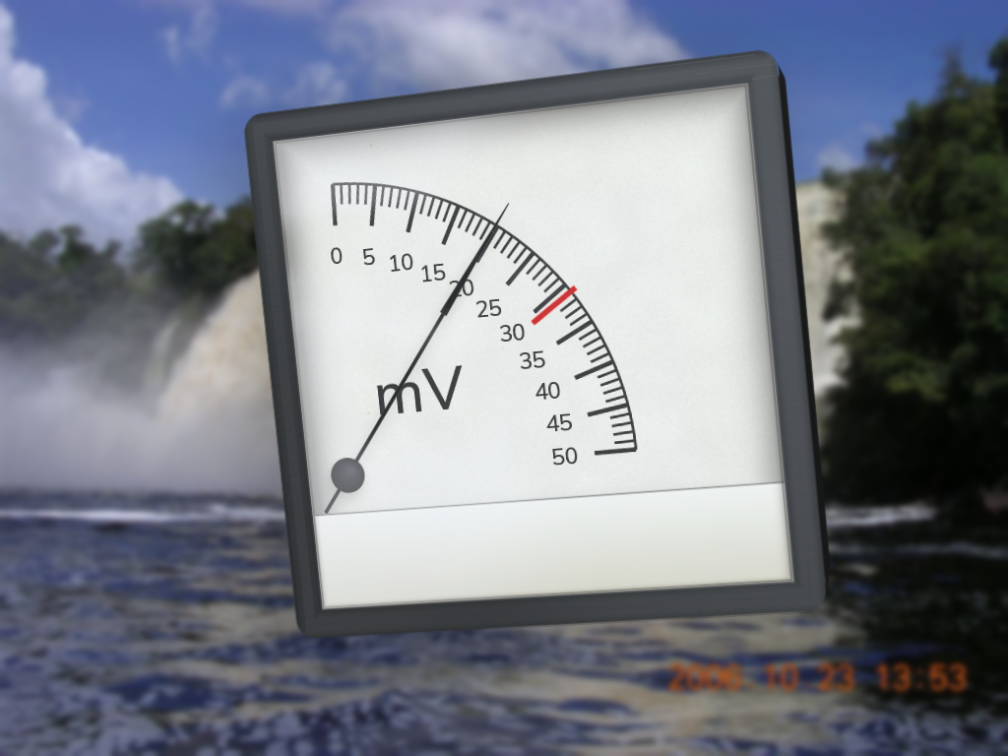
20
